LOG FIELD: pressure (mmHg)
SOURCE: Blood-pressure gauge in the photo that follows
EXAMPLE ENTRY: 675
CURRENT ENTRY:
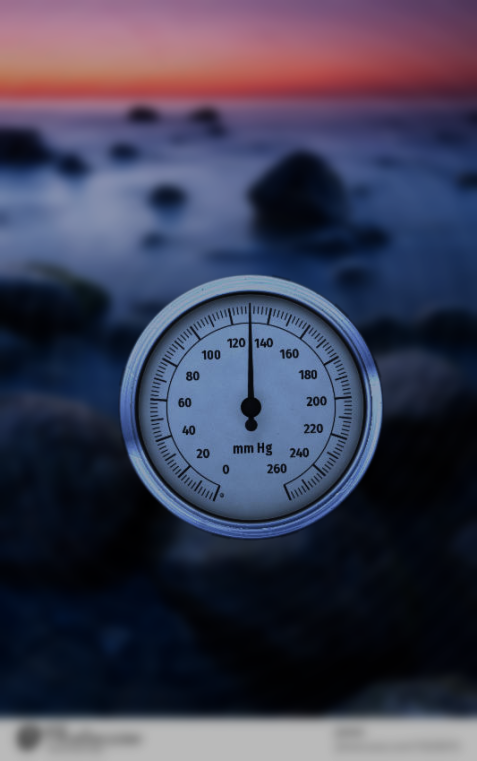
130
